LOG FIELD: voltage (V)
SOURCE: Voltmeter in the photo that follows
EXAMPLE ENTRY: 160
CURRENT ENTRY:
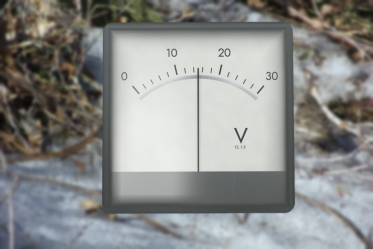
15
